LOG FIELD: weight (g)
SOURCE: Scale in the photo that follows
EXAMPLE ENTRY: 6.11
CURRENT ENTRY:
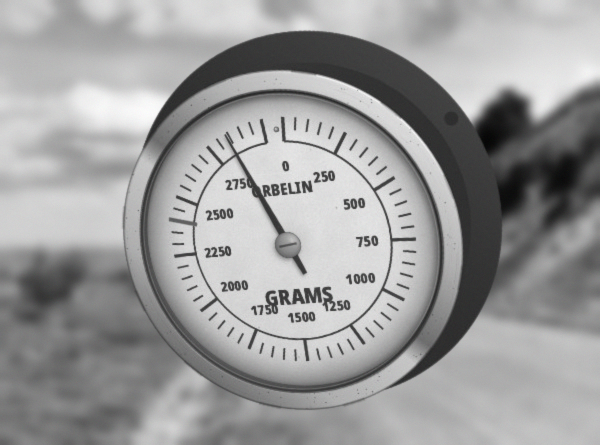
2850
